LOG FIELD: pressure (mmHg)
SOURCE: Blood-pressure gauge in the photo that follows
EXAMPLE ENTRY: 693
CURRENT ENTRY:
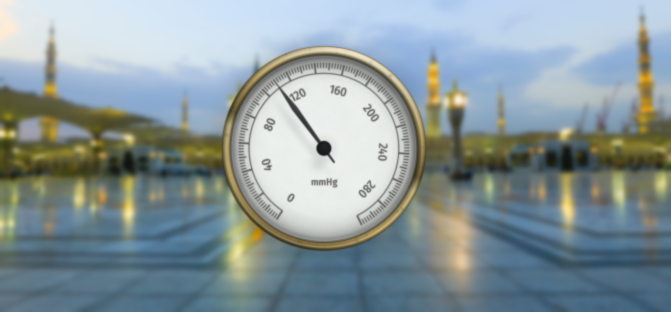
110
